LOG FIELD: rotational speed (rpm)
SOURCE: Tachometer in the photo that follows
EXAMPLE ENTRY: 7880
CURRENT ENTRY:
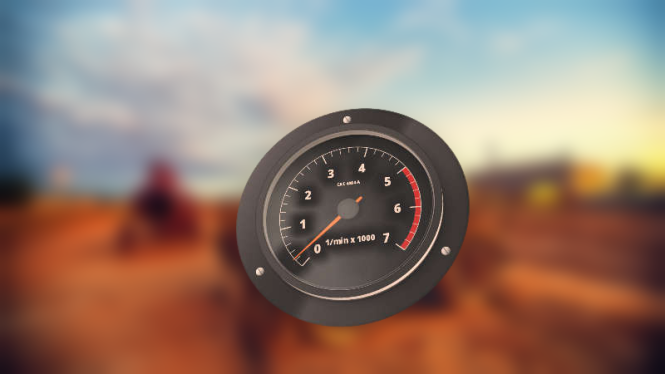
200
